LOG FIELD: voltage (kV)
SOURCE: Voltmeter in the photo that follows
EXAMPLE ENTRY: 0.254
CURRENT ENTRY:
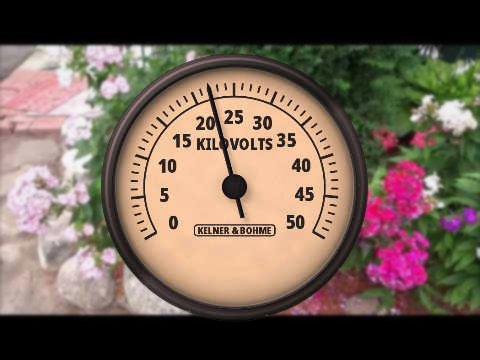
22
